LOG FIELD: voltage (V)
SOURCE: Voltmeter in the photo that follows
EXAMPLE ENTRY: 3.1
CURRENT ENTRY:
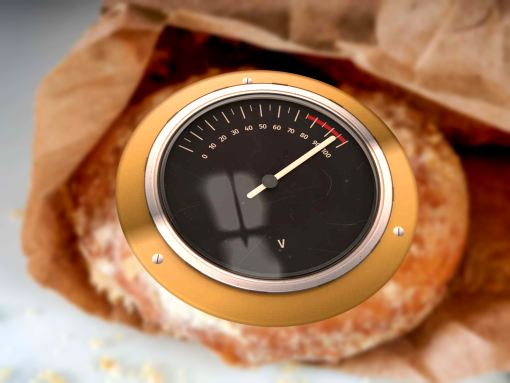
95
